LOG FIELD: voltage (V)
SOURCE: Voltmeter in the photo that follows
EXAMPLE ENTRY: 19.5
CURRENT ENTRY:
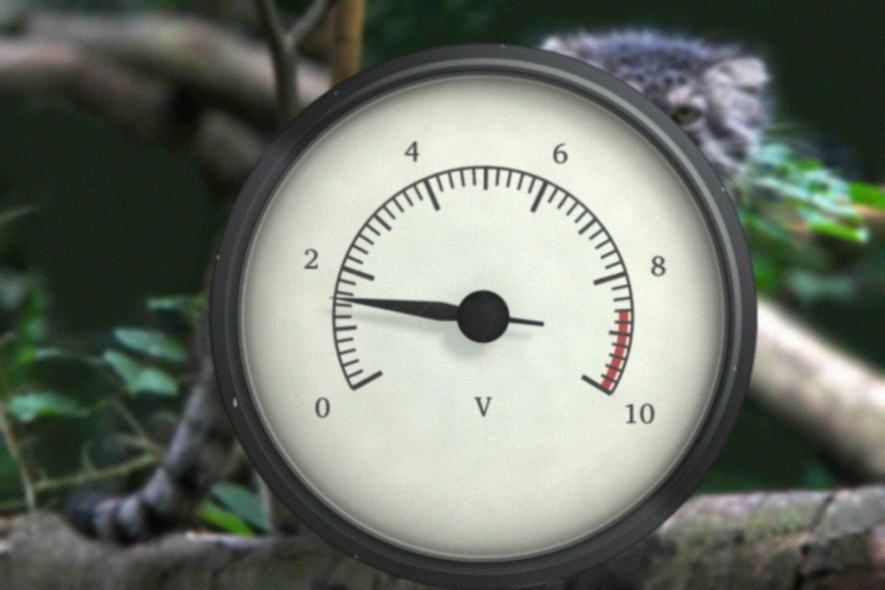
1.5
